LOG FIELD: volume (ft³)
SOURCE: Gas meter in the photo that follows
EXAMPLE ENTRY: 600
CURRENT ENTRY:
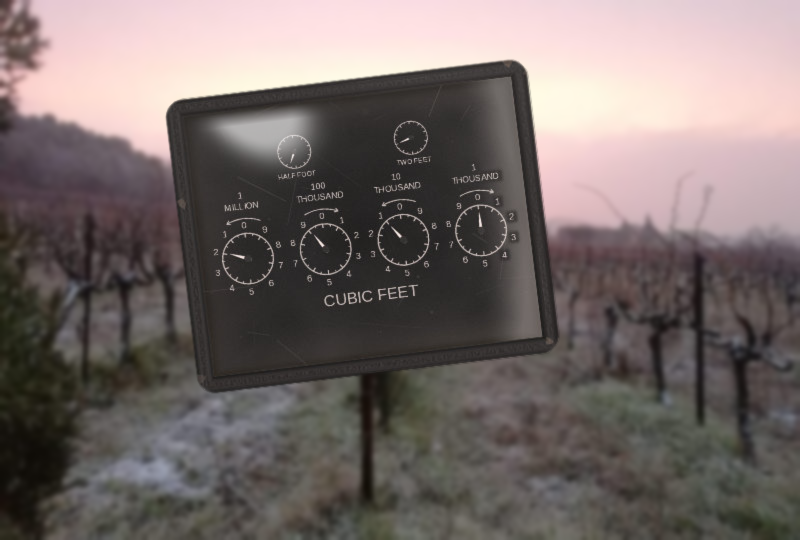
191000
